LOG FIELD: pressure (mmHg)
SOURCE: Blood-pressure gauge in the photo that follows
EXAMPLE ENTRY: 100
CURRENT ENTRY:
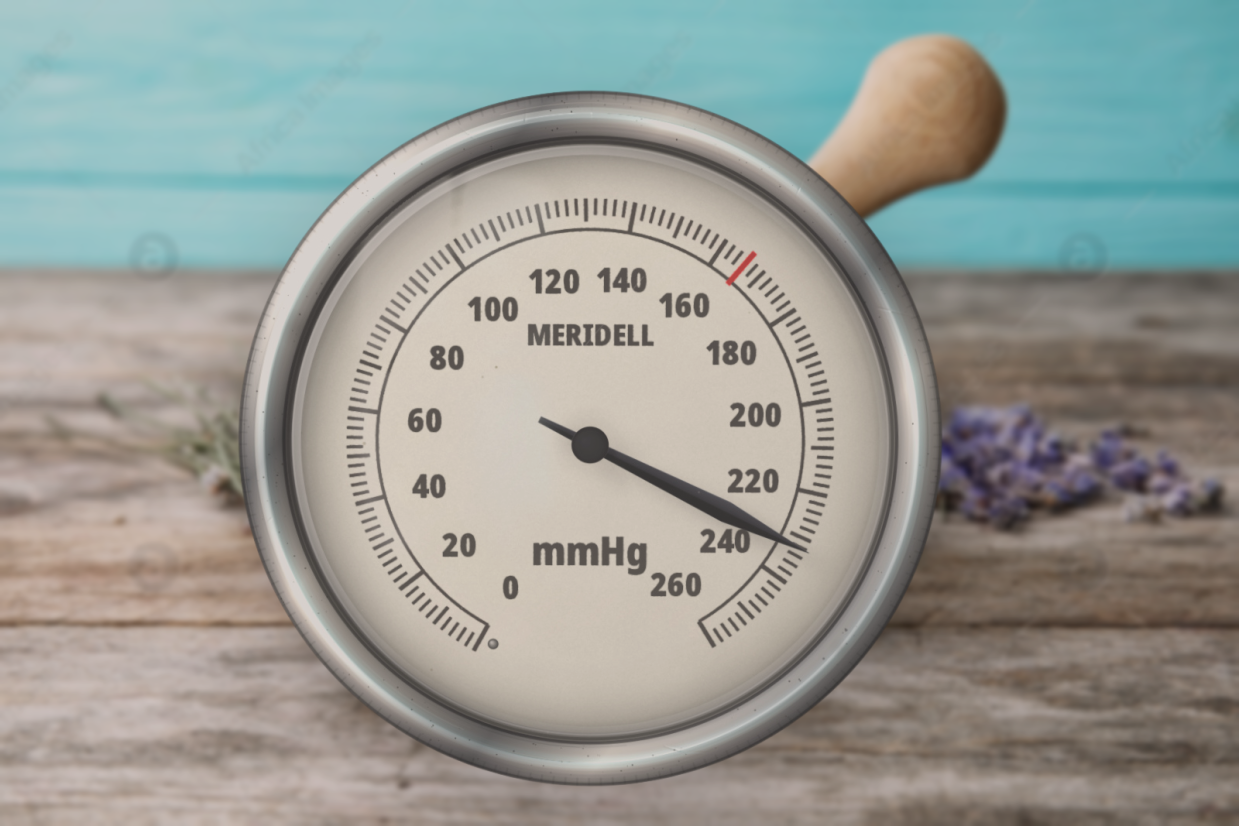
232
